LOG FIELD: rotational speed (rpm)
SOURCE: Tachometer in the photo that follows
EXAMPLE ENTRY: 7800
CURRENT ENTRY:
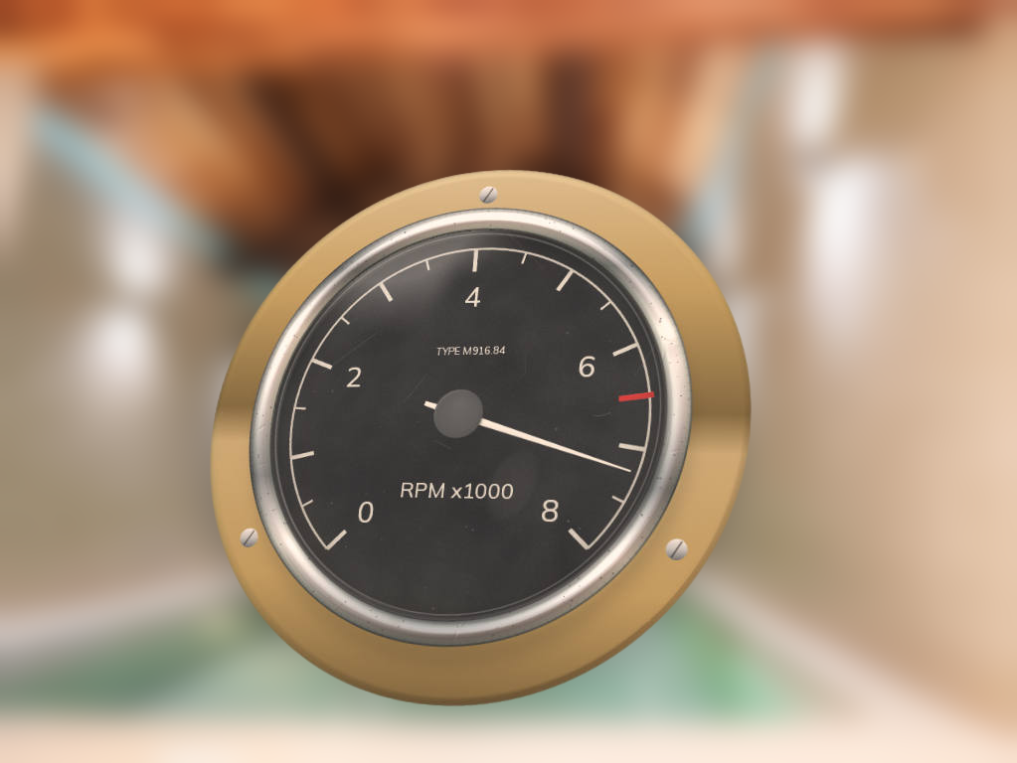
7250
